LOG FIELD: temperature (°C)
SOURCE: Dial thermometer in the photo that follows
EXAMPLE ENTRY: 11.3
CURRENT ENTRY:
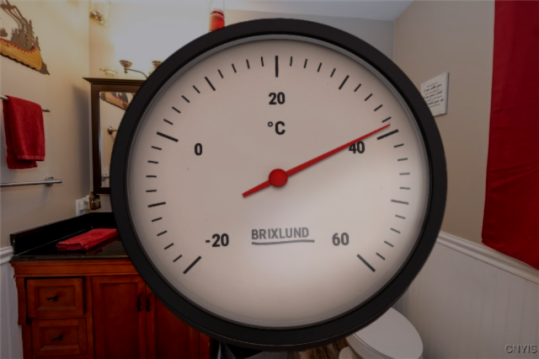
39
